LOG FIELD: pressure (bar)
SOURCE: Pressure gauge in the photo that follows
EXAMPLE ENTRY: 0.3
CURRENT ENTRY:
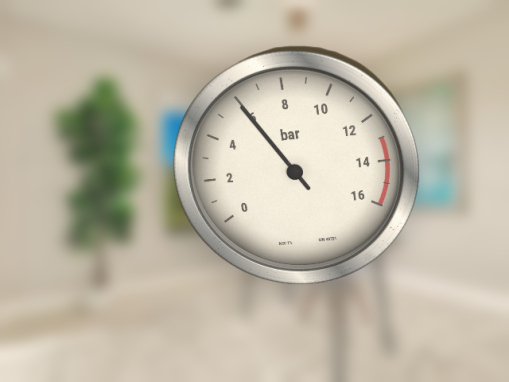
6
